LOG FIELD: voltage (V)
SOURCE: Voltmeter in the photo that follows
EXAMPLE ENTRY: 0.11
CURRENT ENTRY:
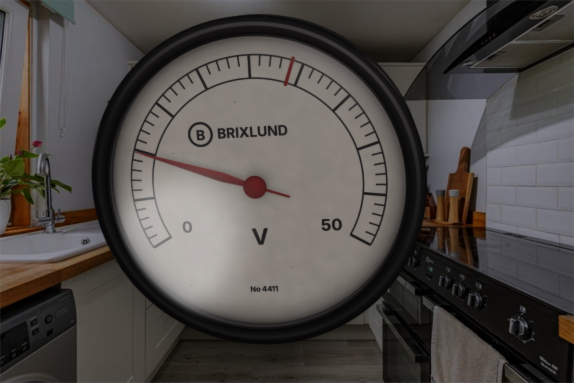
10
